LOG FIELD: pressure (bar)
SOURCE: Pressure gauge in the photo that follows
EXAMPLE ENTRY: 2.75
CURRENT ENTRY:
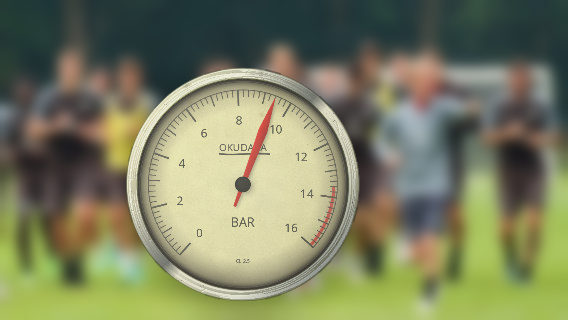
9.4
